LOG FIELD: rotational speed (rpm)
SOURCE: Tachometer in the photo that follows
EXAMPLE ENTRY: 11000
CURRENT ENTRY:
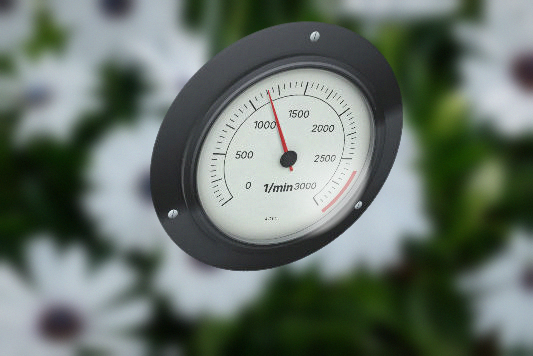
1150
